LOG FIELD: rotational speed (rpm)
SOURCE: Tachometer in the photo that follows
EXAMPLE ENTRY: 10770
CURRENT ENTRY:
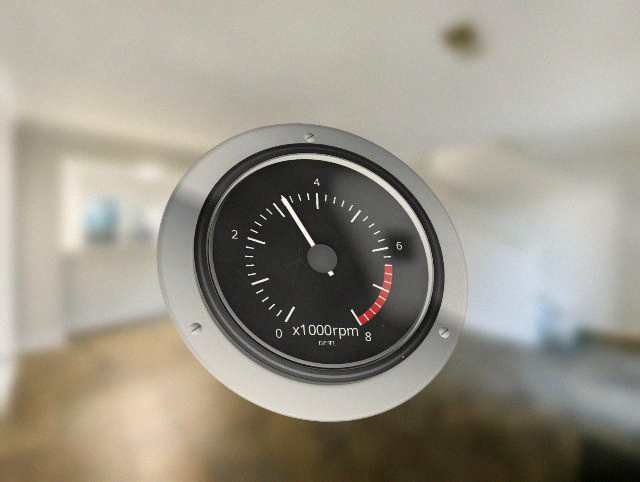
3200
